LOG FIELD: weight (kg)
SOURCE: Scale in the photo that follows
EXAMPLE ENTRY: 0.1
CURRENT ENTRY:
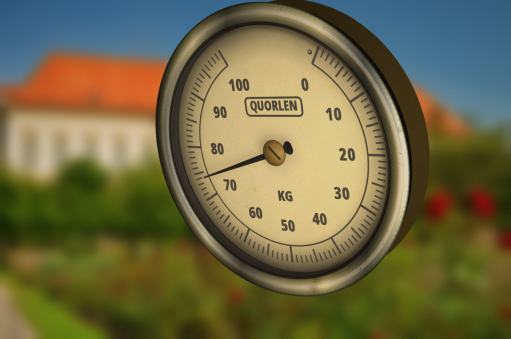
74
